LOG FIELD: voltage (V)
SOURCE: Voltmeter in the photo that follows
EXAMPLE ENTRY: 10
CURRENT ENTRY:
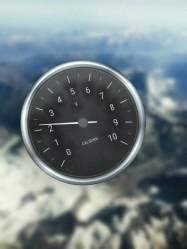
2.25
